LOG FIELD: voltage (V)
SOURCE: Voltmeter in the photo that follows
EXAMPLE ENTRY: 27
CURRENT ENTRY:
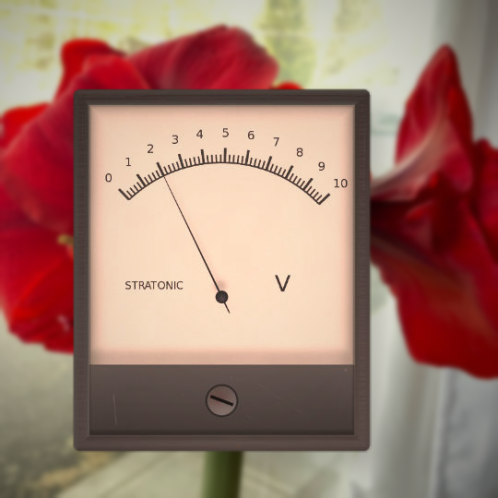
2
